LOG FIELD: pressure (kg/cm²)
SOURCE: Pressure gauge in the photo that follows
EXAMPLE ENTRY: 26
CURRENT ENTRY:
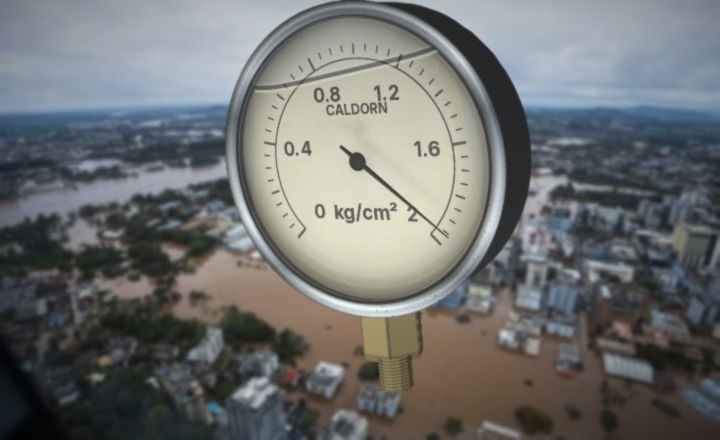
1.95
